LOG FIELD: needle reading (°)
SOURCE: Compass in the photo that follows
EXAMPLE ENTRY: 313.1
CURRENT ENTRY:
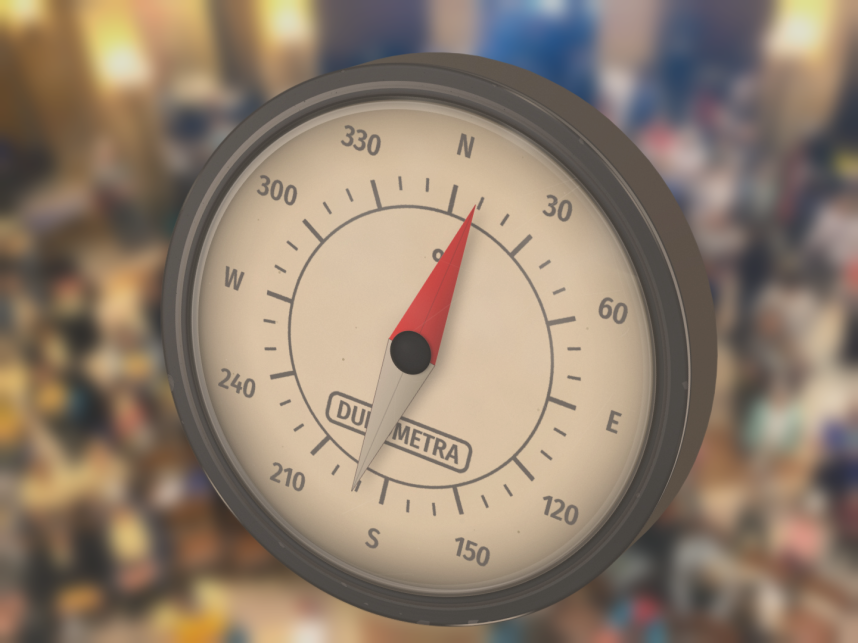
10
